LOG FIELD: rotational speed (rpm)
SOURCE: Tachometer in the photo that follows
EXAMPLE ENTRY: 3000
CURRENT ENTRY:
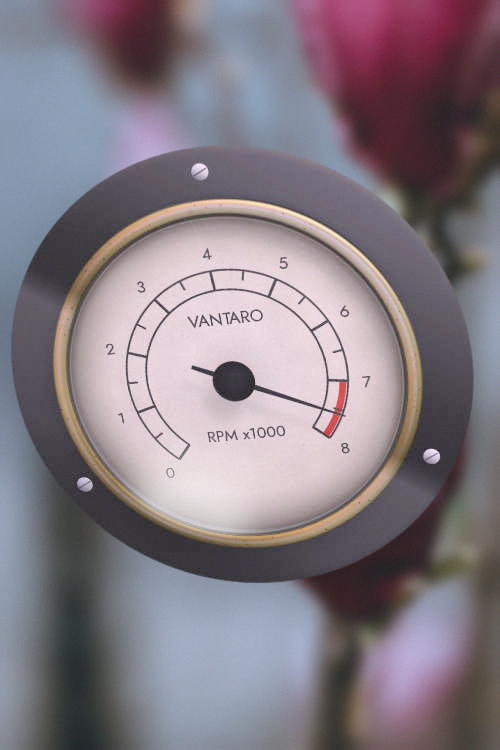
7500
